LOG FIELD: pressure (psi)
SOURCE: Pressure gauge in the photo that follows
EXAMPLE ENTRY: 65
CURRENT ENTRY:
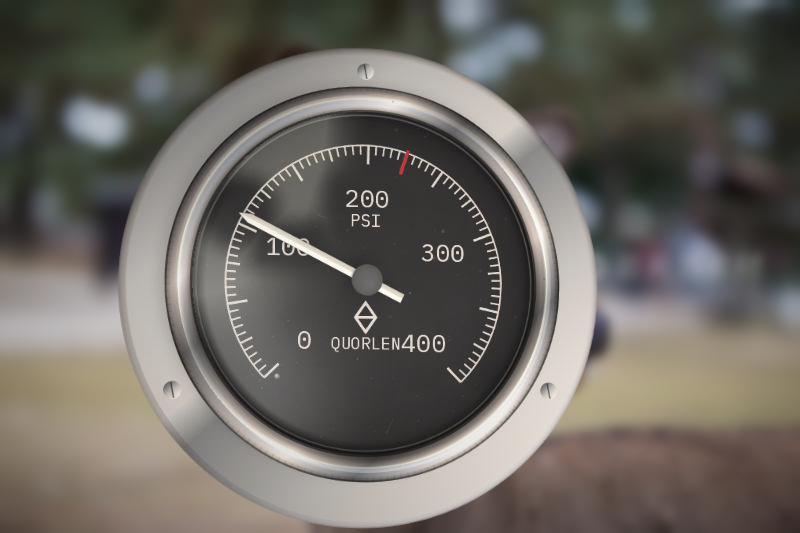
105
